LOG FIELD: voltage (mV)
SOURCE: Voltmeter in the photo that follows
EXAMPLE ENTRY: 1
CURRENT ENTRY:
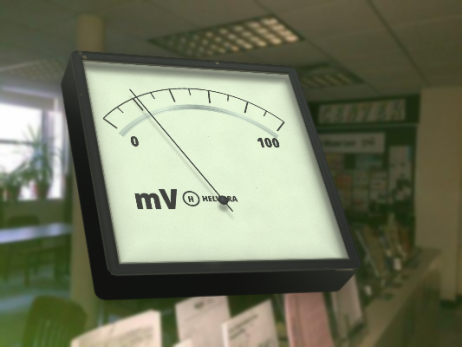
20
